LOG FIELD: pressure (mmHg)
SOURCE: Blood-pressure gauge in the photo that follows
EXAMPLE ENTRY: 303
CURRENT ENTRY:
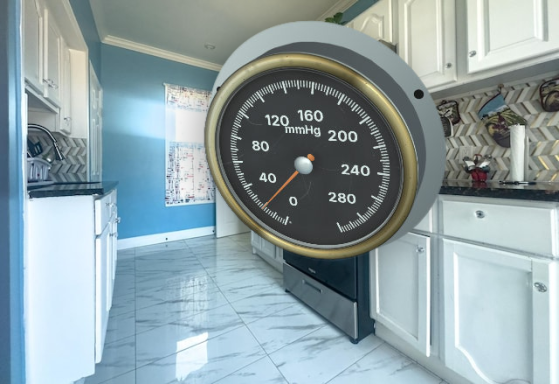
20
